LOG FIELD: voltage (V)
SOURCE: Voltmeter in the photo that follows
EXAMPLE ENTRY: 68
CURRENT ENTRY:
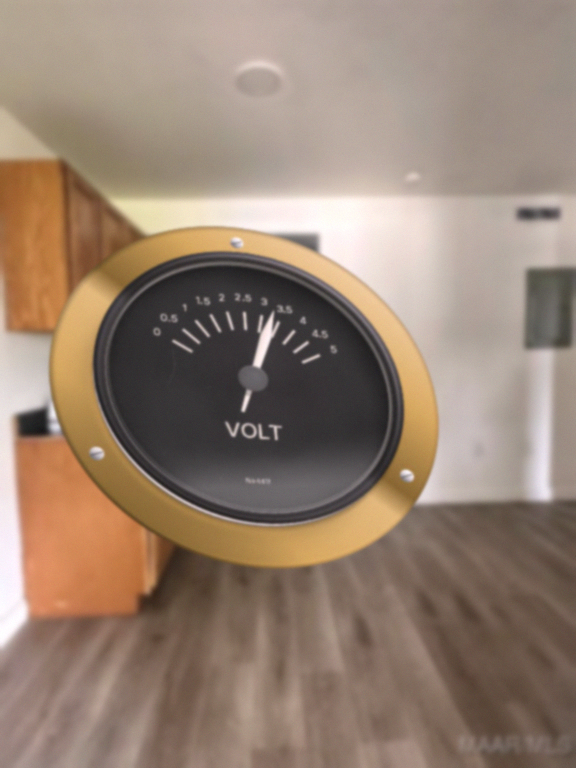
3.25
